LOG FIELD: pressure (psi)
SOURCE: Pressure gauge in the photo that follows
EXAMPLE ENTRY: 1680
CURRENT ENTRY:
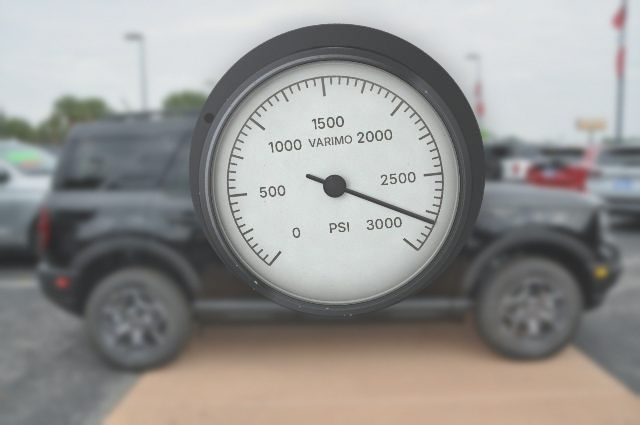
2800
